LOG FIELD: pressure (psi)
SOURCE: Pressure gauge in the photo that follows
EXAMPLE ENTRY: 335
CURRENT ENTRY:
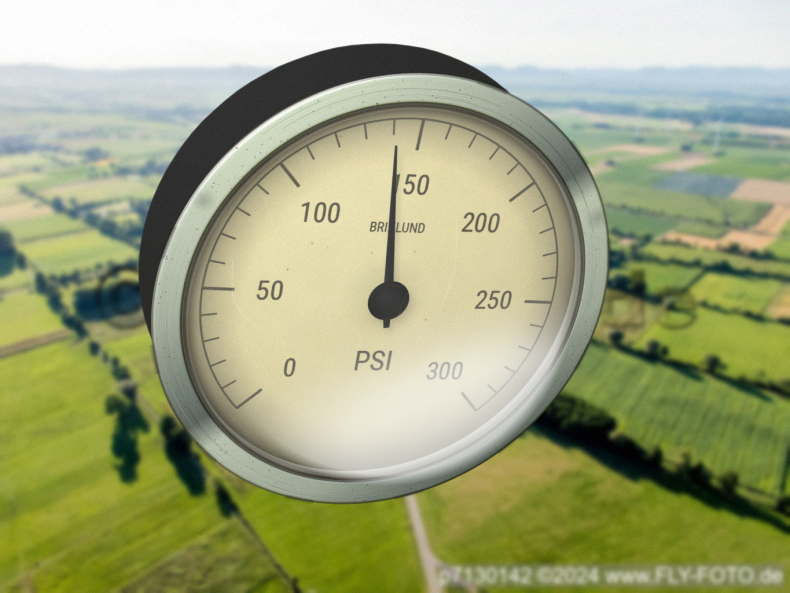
140
